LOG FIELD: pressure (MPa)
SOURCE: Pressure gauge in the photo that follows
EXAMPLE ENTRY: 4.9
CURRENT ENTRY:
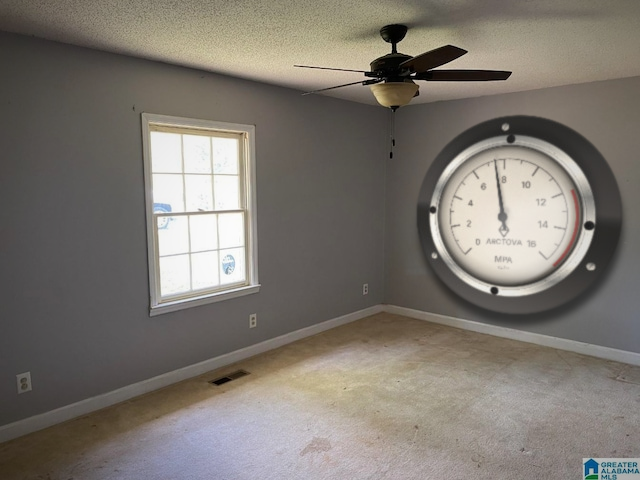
7.5
